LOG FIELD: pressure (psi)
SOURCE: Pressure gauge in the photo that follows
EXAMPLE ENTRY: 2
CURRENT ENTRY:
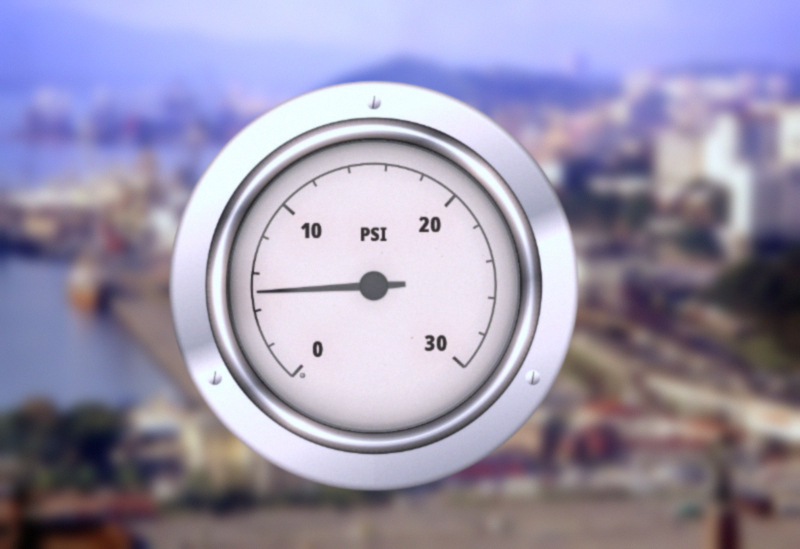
5
